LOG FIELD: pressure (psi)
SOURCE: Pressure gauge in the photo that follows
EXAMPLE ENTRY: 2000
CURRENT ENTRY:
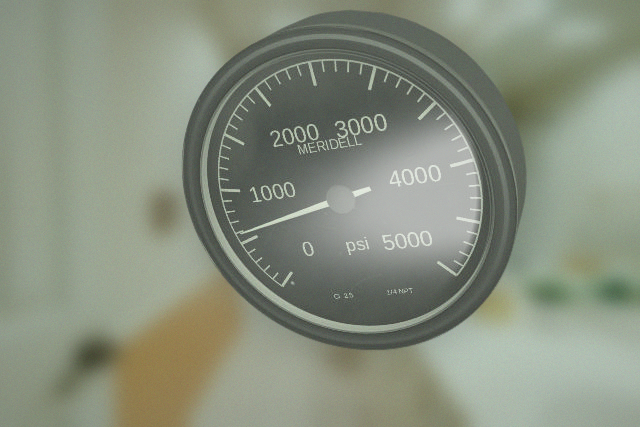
600
